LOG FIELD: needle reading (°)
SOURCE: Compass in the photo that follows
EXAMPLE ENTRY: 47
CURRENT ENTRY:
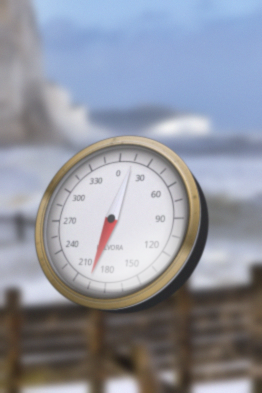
195
